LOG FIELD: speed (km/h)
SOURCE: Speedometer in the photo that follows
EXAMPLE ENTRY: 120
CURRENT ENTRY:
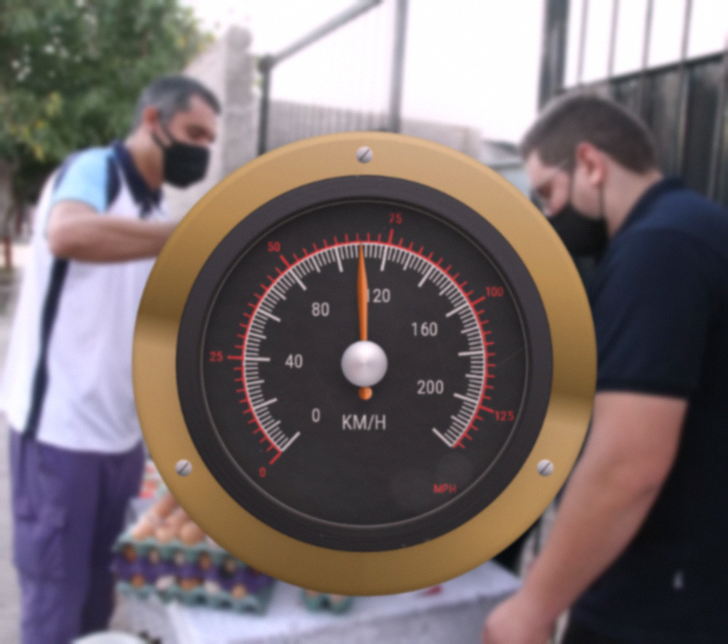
110
